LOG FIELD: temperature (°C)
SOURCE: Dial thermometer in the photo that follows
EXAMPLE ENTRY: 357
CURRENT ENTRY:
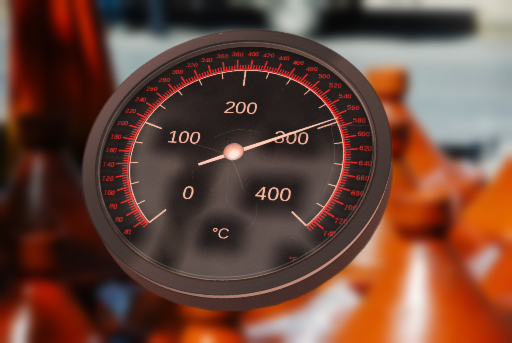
300
